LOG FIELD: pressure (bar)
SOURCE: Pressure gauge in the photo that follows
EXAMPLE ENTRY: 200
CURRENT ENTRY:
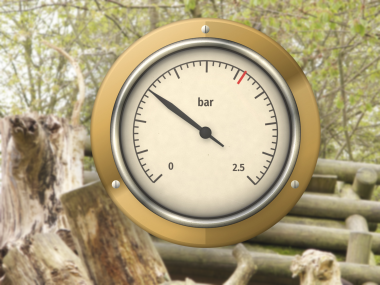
0.75
